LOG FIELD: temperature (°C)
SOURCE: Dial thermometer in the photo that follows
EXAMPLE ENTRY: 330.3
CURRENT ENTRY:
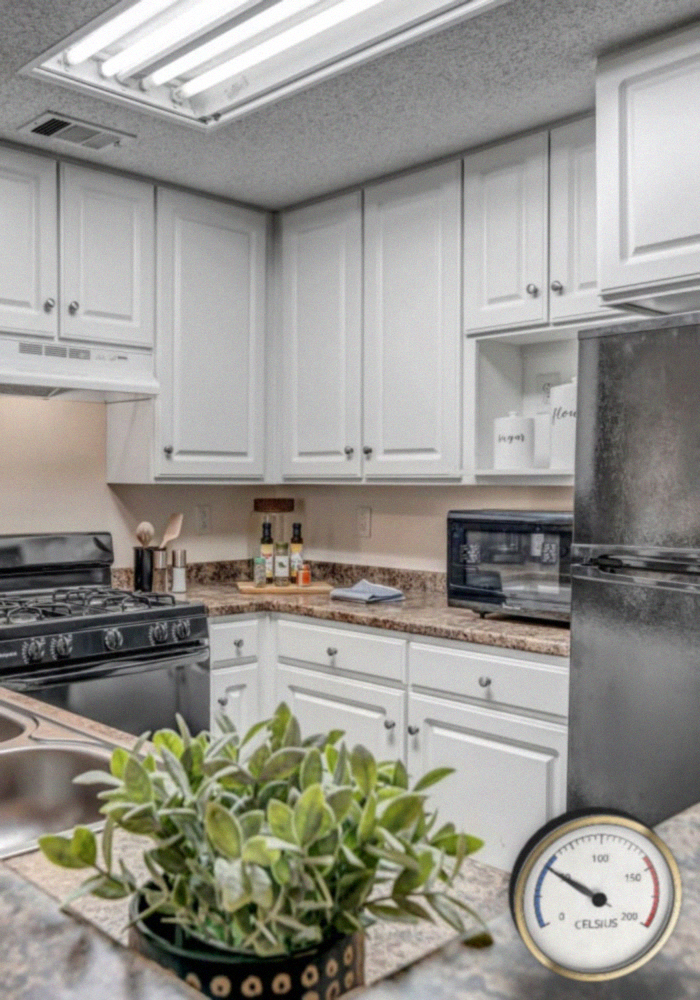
50
